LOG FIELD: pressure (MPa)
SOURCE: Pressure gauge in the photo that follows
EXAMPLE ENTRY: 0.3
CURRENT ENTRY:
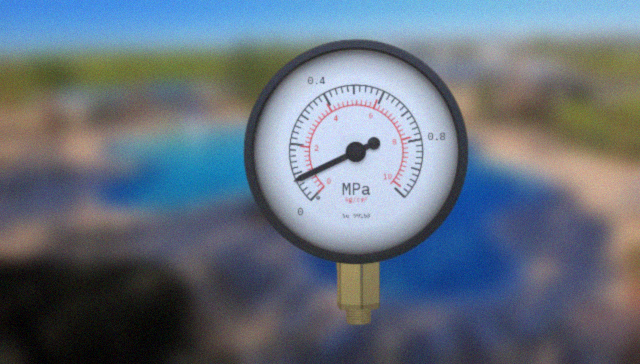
0.08
